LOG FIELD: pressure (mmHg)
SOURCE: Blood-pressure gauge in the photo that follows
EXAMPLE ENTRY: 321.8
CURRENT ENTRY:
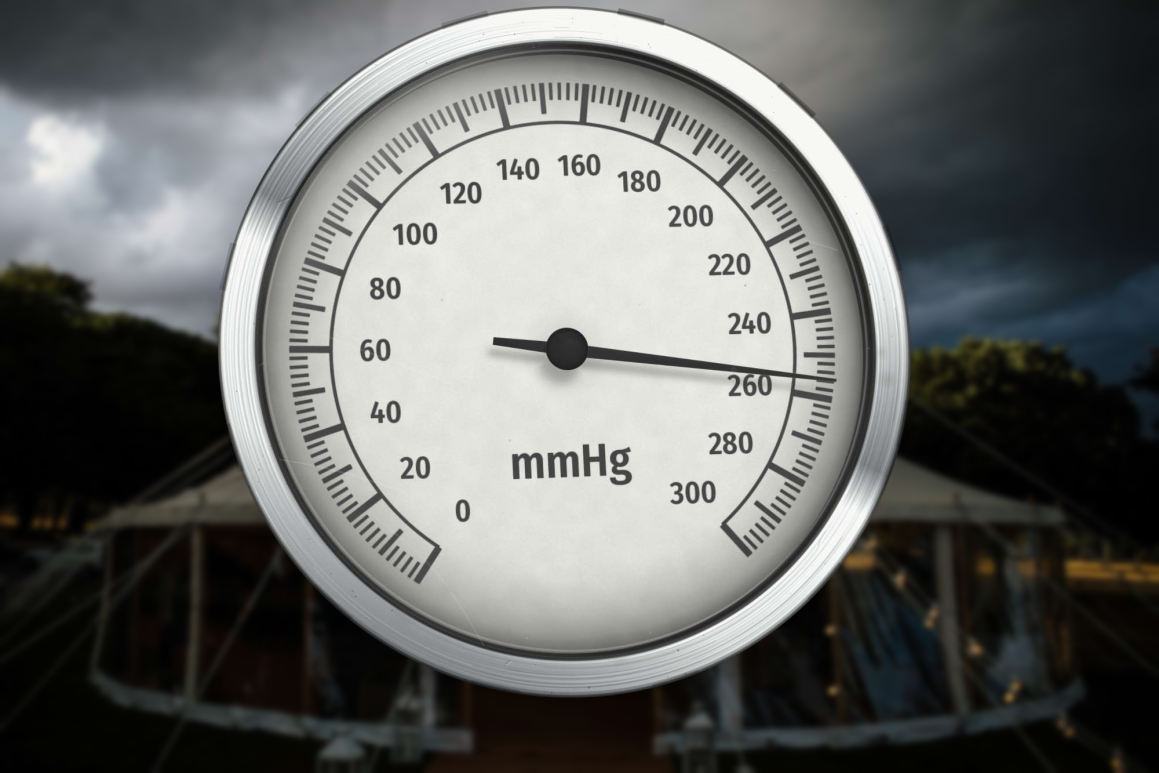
256
